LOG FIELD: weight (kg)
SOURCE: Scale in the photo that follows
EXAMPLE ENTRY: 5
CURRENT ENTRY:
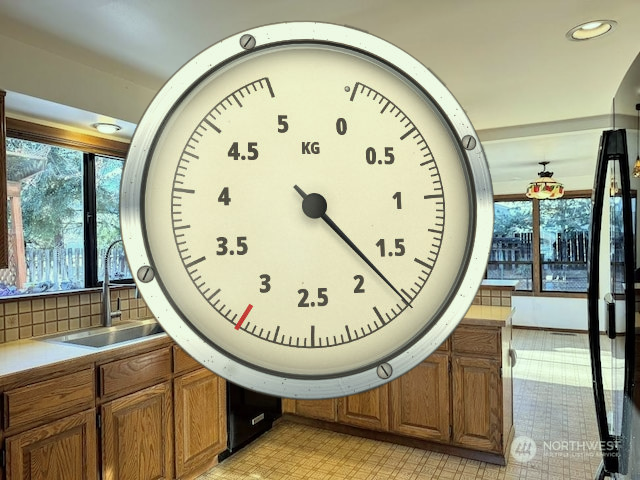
1.8
